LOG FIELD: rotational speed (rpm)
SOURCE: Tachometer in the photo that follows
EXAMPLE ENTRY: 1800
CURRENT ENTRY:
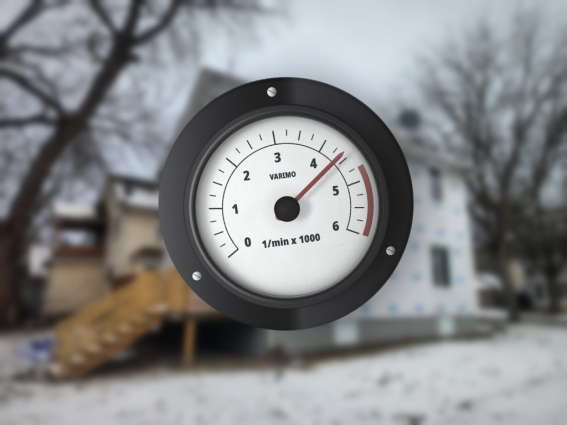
4375
